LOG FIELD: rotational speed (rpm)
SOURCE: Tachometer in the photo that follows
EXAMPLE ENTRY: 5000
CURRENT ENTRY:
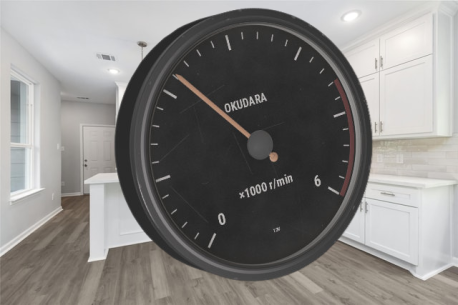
2200
